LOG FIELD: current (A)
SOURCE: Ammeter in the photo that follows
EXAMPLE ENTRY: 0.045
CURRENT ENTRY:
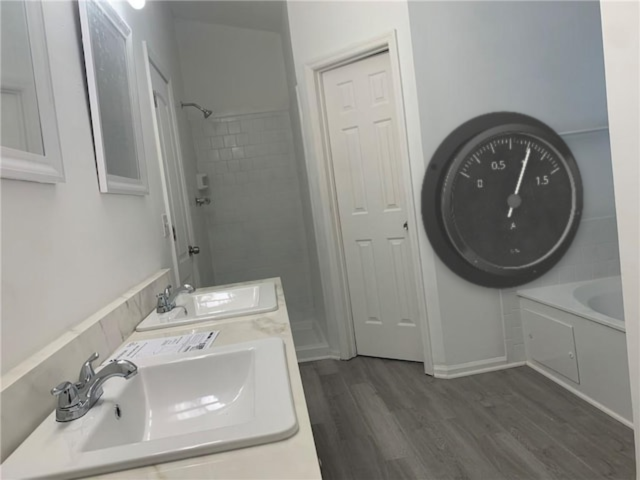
1
